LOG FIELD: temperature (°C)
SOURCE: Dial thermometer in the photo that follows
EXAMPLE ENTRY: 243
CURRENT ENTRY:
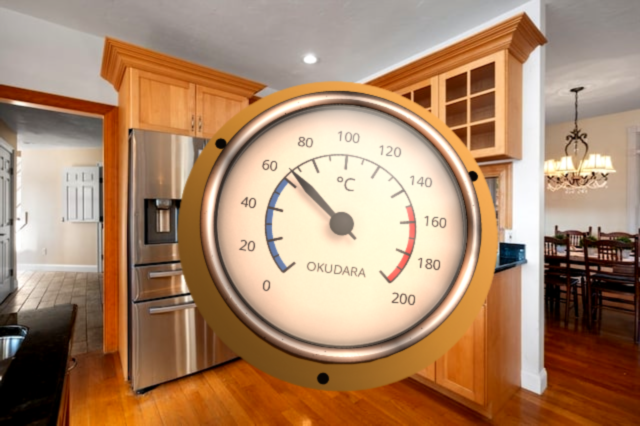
65
